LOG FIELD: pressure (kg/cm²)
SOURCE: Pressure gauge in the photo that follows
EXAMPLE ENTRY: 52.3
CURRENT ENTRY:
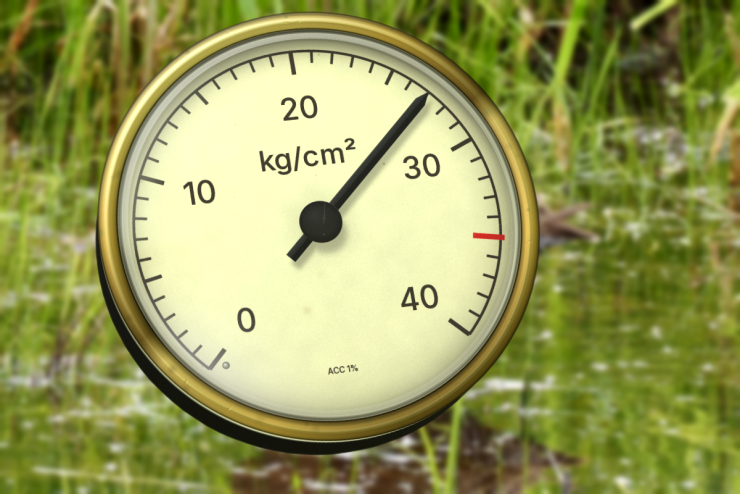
27
